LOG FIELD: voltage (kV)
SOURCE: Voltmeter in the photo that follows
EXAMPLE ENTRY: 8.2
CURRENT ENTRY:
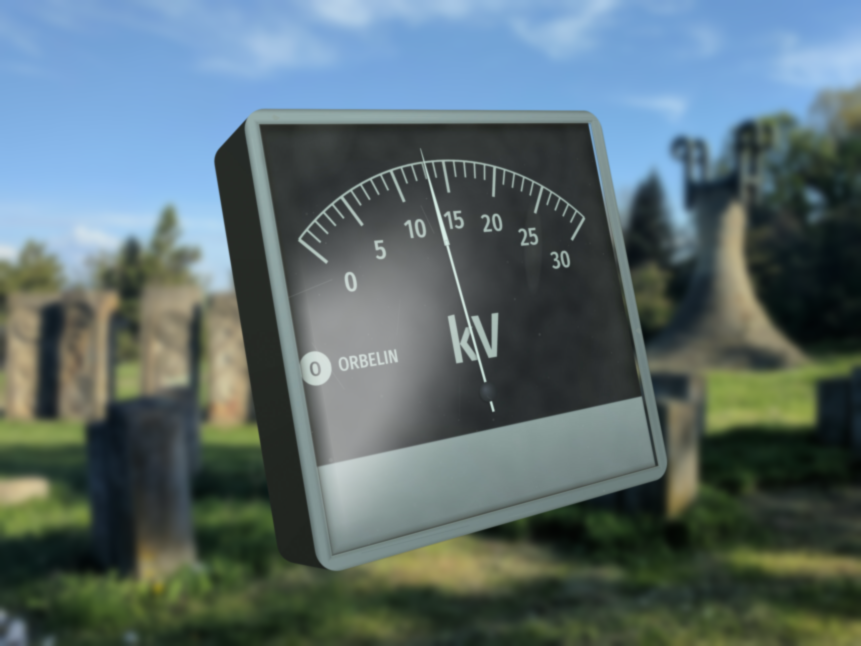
13
